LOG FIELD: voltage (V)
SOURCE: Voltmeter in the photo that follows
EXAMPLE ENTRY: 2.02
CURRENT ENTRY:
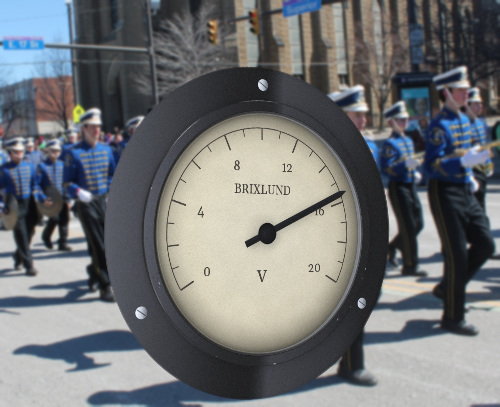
15.5
